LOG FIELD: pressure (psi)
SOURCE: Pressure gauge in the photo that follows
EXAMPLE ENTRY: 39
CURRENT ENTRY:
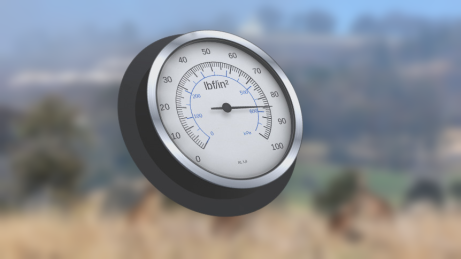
85
